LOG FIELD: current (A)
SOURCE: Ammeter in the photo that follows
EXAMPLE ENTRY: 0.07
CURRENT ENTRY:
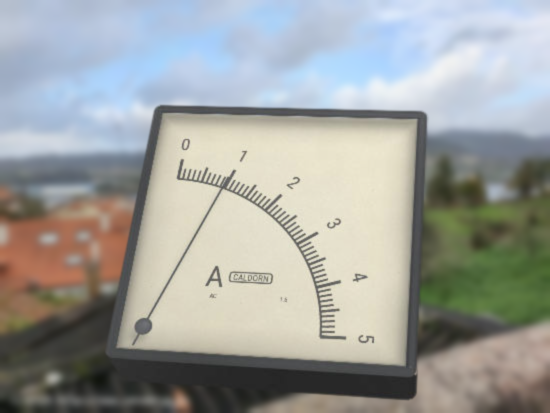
1
